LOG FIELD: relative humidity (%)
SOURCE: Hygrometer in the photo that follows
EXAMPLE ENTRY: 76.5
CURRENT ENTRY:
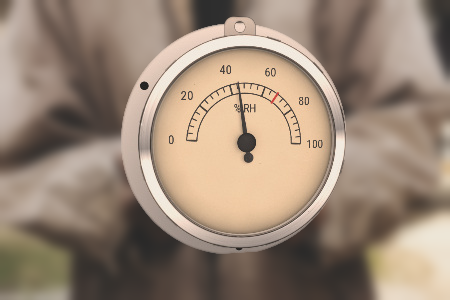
44
